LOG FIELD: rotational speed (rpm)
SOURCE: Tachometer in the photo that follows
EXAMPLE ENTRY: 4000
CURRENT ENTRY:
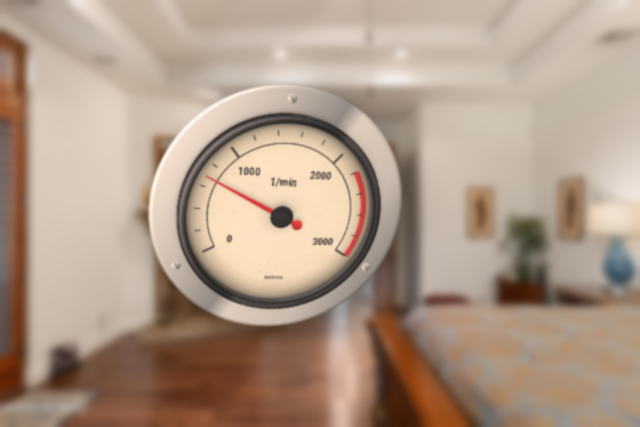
700
